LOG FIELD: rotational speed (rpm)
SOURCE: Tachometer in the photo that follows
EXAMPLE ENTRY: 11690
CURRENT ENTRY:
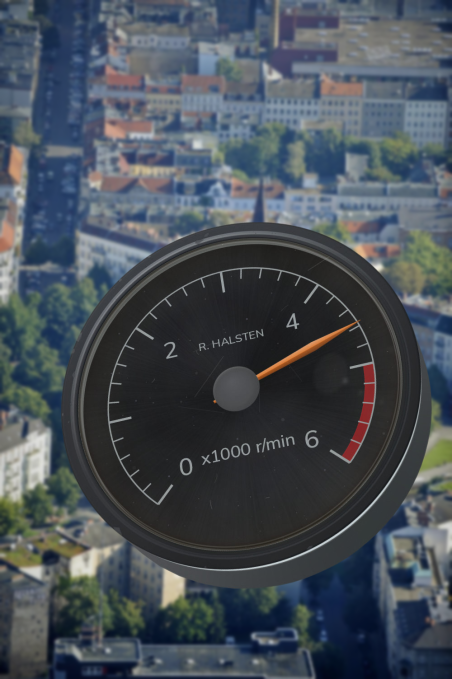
4600
